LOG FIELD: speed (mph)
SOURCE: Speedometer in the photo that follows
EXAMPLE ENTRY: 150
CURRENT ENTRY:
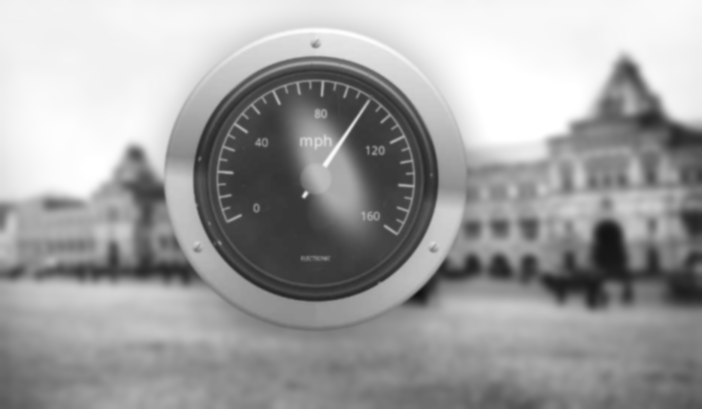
100
